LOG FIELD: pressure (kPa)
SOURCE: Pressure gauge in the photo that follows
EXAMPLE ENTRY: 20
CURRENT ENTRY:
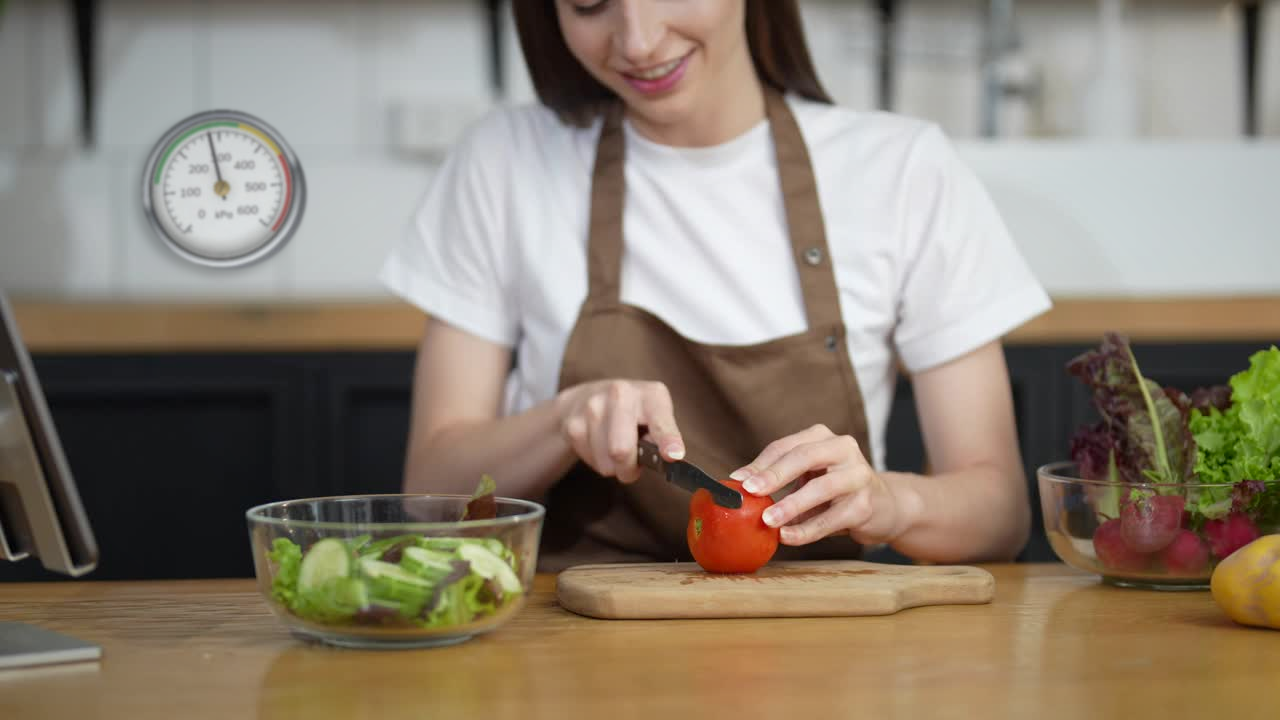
280
